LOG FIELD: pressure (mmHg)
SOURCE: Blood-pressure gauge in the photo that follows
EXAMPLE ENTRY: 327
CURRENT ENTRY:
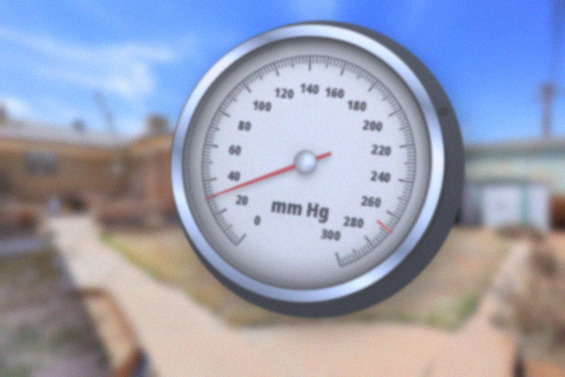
30
